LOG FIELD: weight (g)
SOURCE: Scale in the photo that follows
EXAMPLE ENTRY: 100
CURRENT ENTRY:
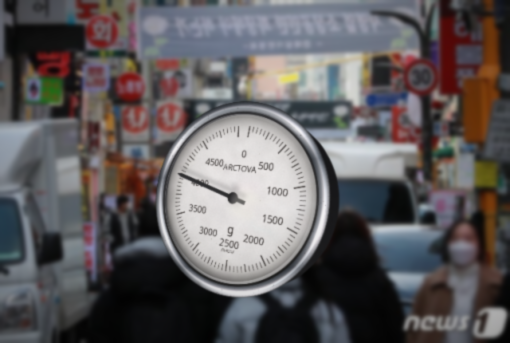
4000
